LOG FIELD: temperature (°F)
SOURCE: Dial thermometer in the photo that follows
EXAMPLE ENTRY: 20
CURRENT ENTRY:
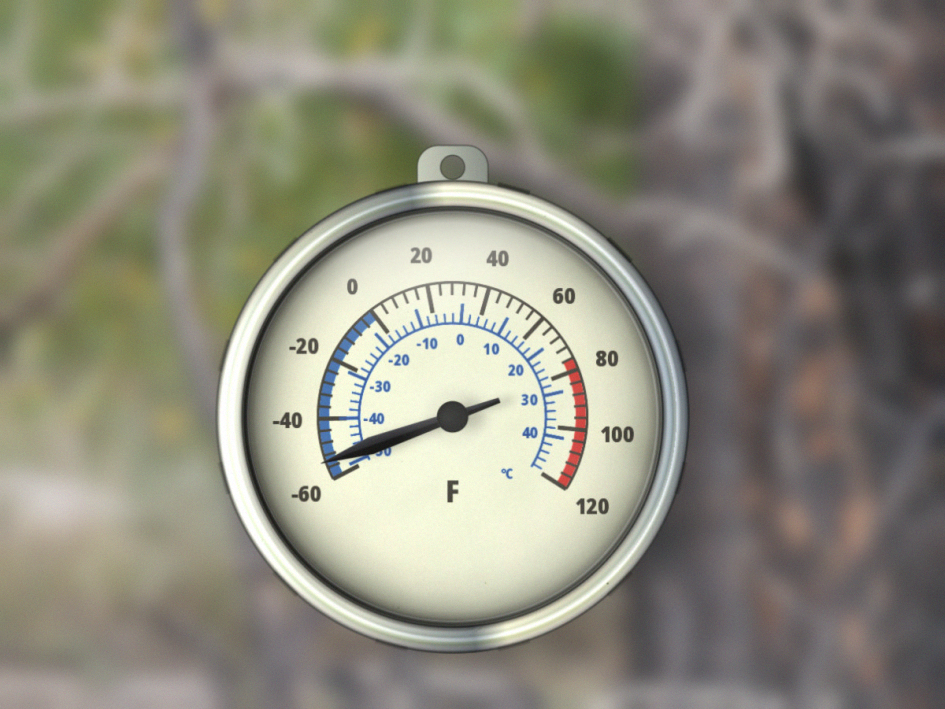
-54
